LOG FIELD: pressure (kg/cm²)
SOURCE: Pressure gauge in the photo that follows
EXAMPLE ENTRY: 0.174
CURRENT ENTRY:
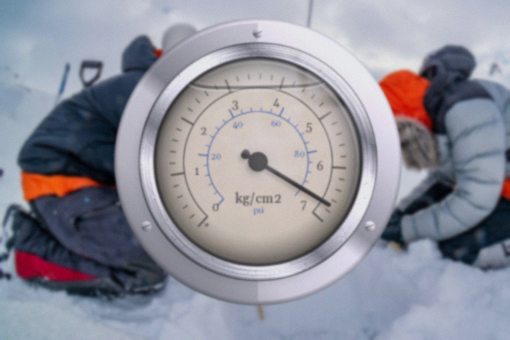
6.7
